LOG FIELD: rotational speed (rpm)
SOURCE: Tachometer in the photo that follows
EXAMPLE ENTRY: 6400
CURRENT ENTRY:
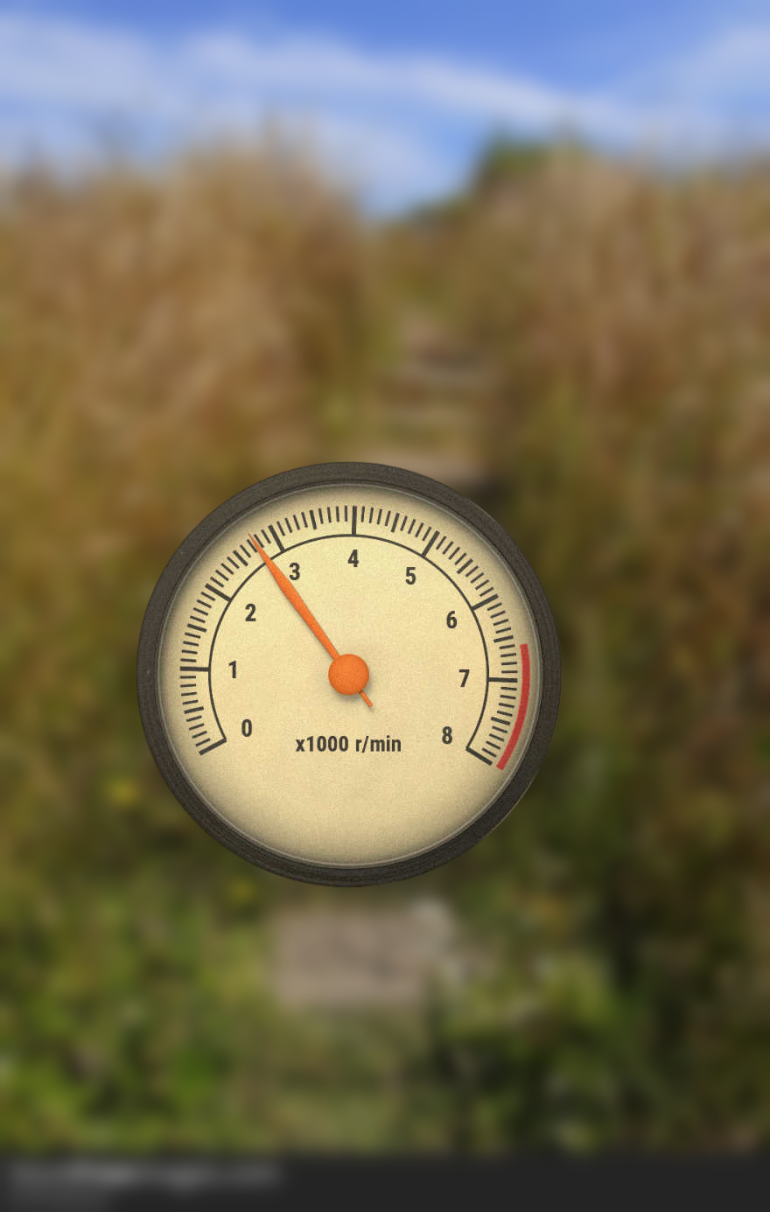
2750
